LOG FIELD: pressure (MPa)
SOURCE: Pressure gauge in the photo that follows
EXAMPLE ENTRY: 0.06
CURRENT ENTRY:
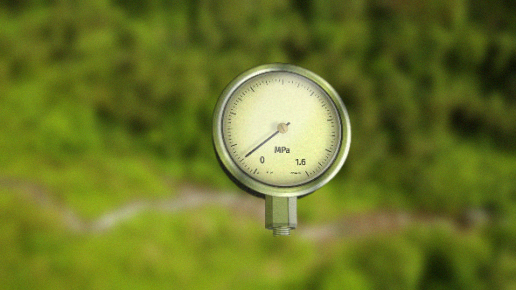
0.1
